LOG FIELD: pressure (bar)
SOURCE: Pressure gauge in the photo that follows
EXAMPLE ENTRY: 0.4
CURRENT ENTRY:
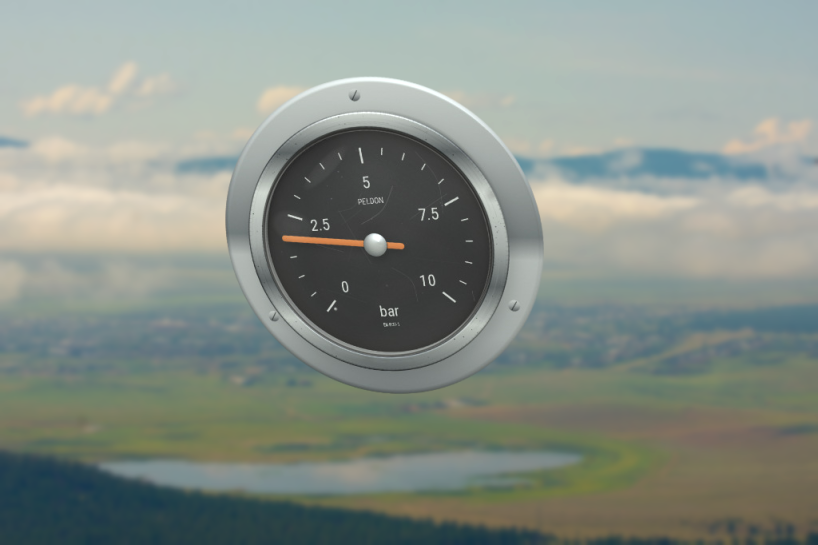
2
